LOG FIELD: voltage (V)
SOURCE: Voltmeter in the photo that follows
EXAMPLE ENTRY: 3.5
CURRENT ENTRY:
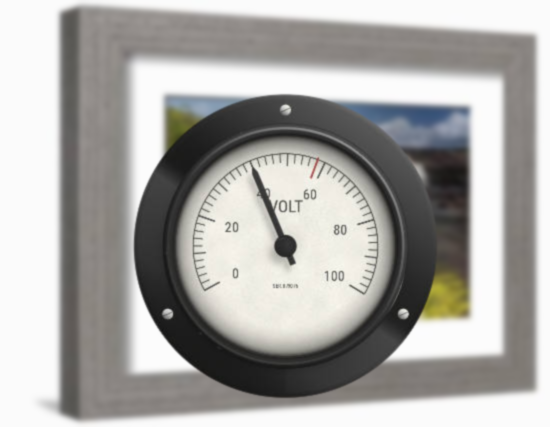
40
